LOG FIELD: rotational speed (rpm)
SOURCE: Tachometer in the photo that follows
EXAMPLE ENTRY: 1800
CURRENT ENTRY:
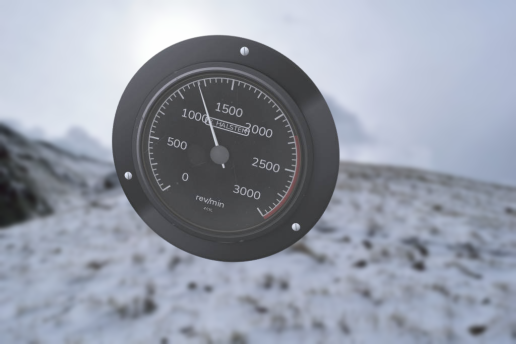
1200
